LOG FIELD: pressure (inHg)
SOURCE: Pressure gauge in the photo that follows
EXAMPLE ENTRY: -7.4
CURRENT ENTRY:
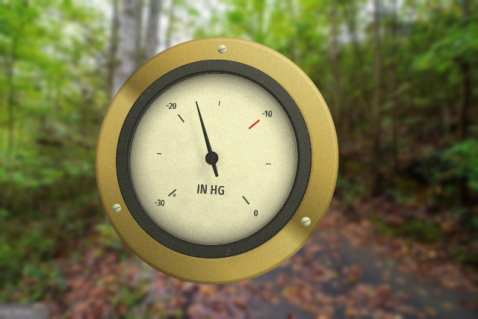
-17.5
